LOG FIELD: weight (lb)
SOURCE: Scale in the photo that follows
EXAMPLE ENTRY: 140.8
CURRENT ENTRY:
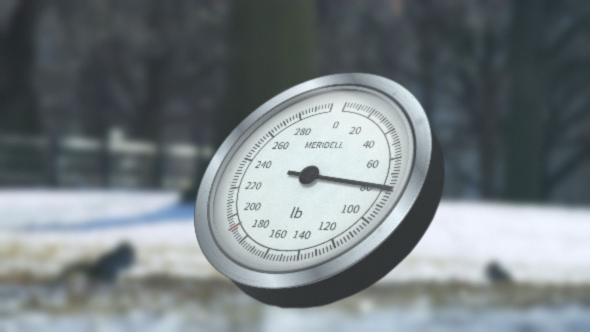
80
